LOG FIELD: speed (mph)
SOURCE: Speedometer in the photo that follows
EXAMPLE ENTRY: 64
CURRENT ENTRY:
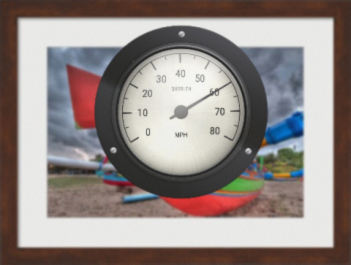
60
